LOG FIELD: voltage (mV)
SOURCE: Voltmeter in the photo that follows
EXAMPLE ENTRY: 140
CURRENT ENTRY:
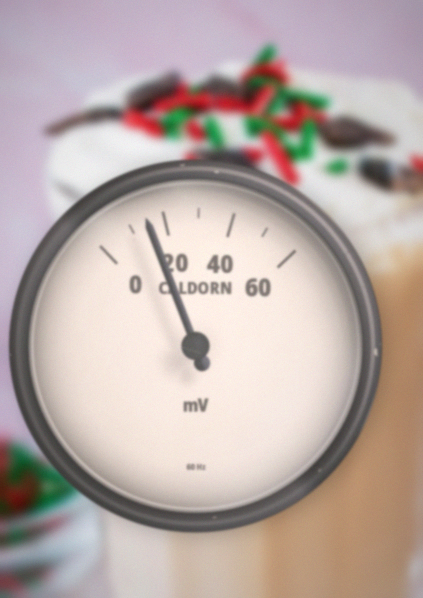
15
